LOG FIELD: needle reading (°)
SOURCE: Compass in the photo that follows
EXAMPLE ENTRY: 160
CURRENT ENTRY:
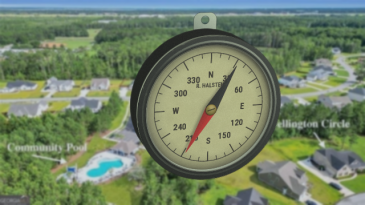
210
